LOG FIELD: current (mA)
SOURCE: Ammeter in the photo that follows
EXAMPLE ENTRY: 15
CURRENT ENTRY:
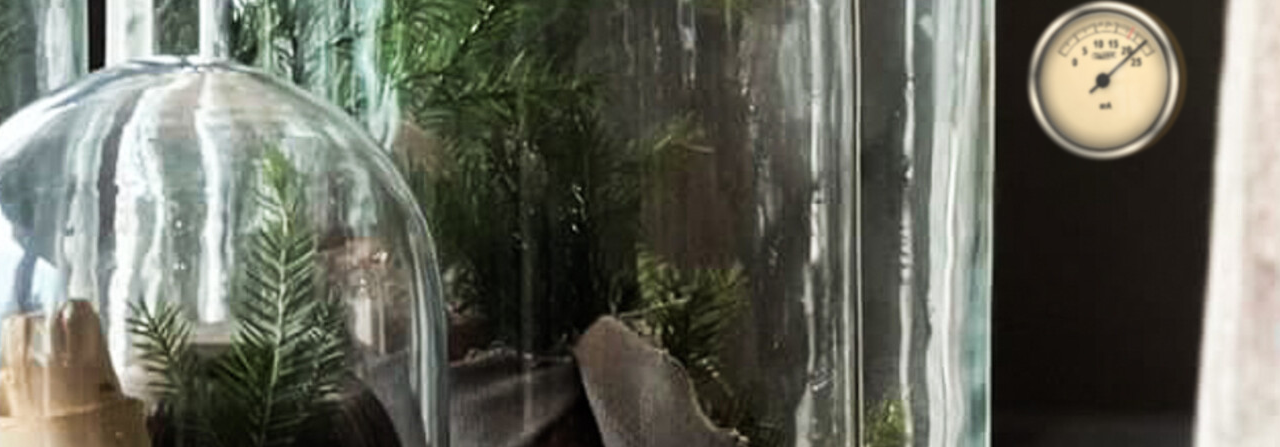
22.5
